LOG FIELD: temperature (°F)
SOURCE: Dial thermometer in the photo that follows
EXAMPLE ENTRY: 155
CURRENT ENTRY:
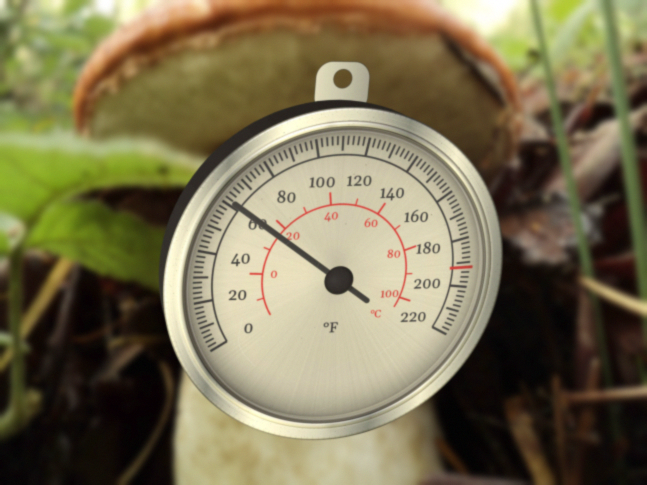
62
